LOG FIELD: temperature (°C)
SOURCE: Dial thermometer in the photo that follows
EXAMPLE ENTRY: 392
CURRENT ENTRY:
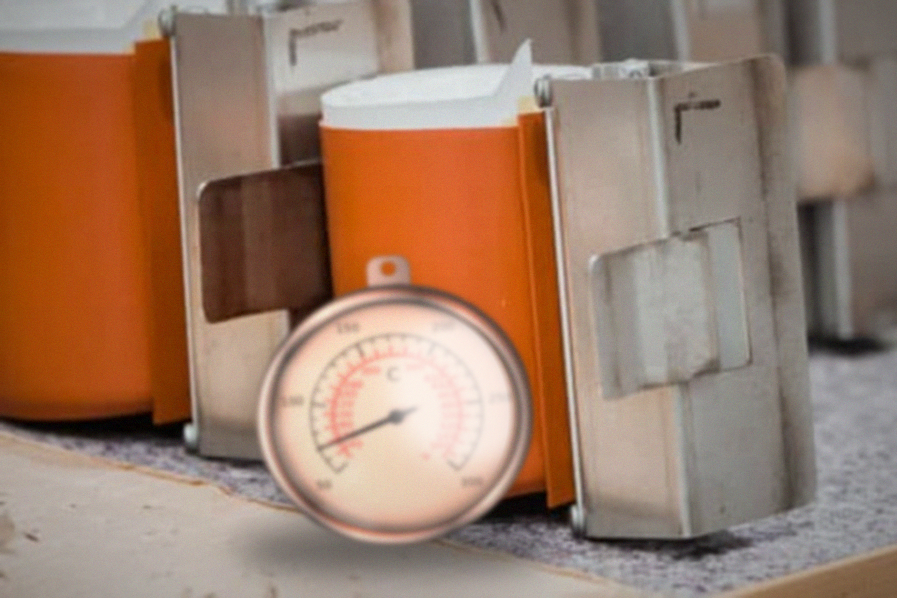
70
